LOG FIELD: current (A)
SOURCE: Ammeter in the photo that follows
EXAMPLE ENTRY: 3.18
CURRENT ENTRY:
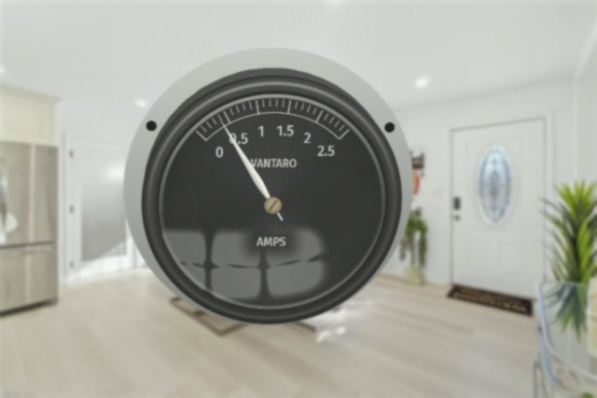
0.4
